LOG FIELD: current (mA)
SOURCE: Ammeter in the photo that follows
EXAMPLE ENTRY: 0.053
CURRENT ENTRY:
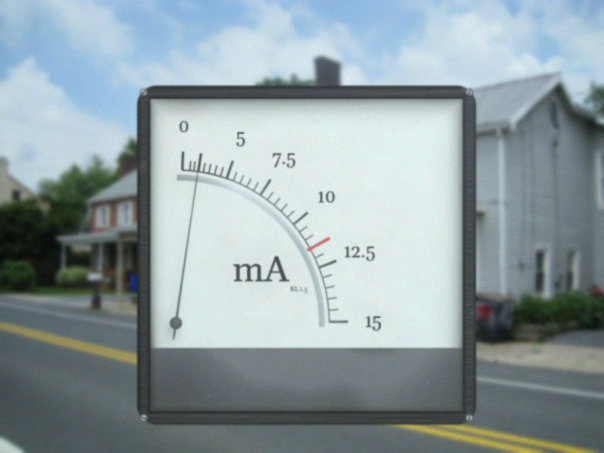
2.5
